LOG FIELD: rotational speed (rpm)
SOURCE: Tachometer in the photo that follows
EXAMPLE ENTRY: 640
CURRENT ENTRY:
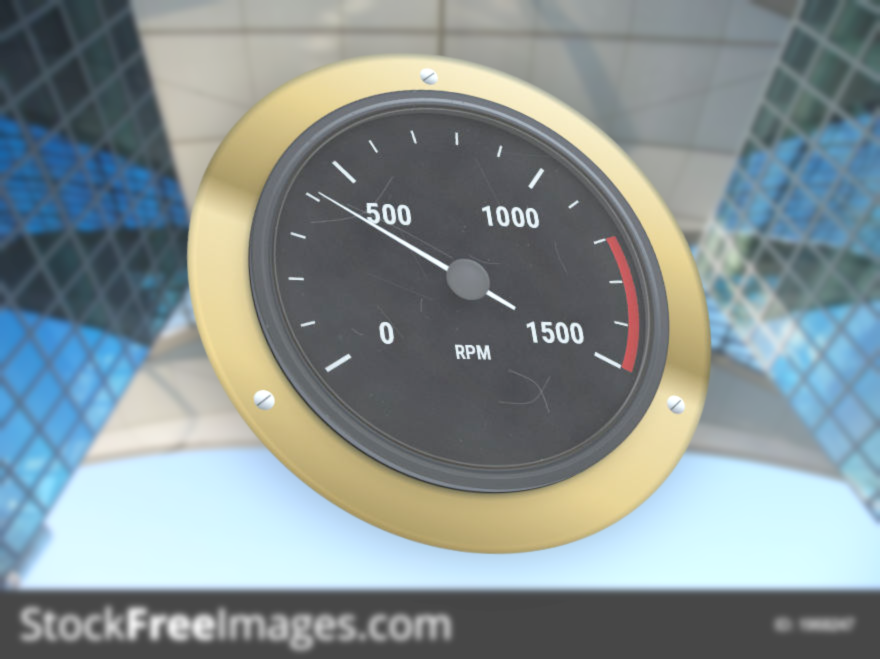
400
